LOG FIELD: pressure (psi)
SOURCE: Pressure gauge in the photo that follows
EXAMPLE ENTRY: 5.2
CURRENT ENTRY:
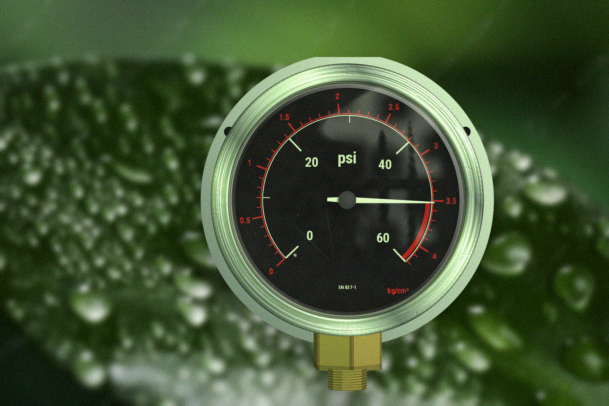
50
